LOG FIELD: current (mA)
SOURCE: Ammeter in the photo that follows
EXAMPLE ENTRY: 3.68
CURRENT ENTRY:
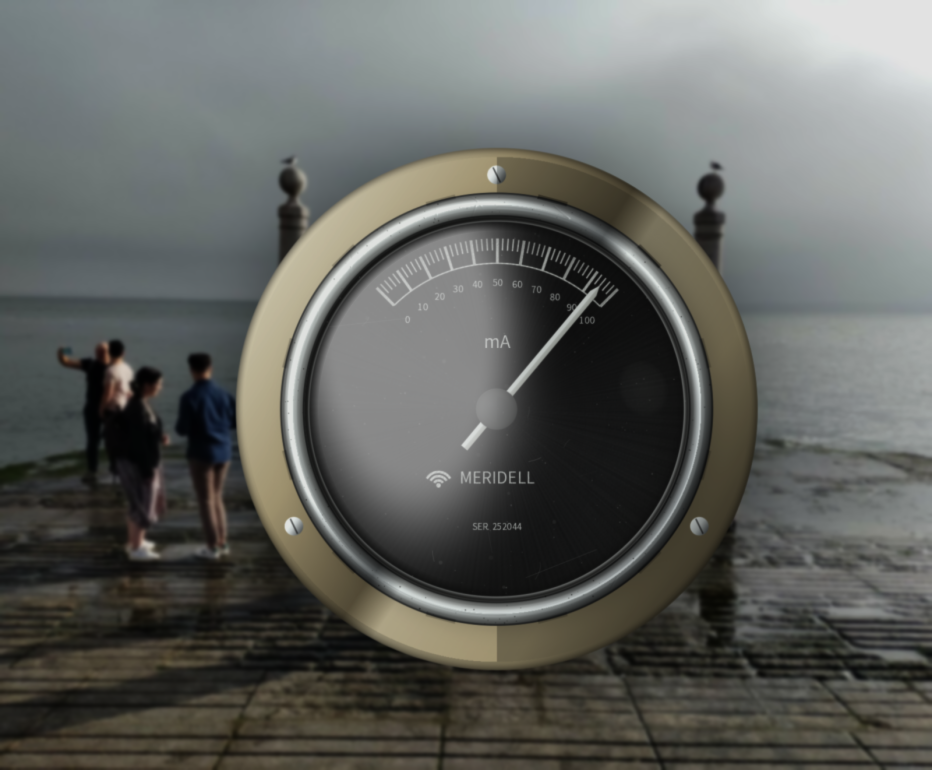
94
